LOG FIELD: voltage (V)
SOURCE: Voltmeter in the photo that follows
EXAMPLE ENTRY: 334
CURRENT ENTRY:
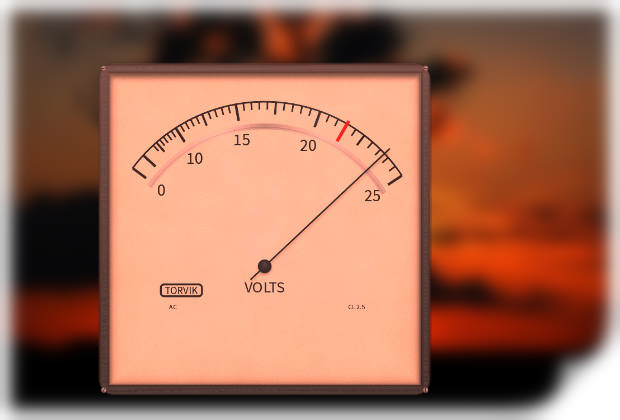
23.75
